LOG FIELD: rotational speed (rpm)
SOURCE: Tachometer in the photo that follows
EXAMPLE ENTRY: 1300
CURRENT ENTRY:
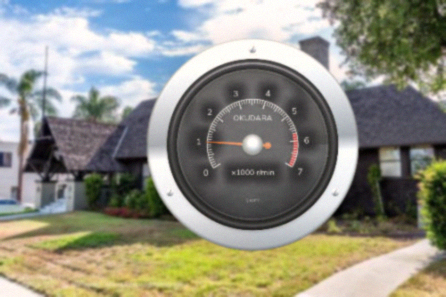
1000
